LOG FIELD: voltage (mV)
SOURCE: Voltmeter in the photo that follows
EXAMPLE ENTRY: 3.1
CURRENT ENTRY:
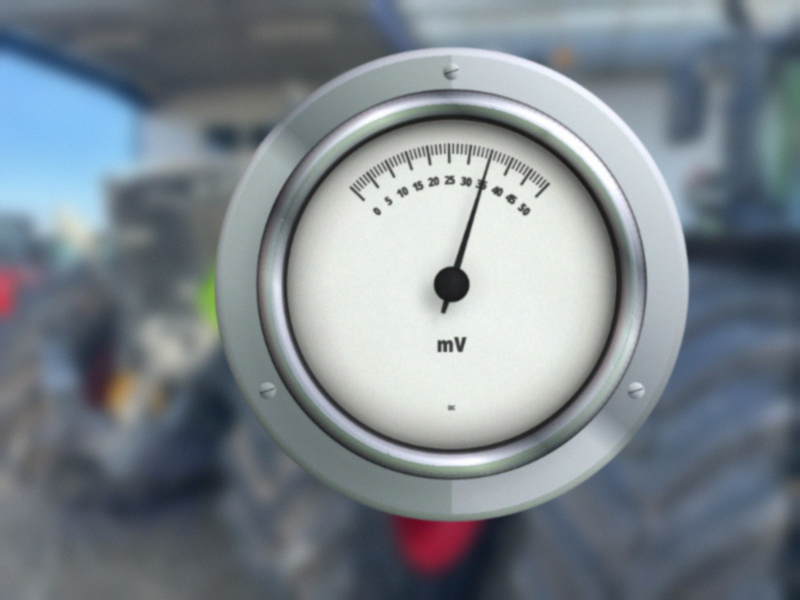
35
